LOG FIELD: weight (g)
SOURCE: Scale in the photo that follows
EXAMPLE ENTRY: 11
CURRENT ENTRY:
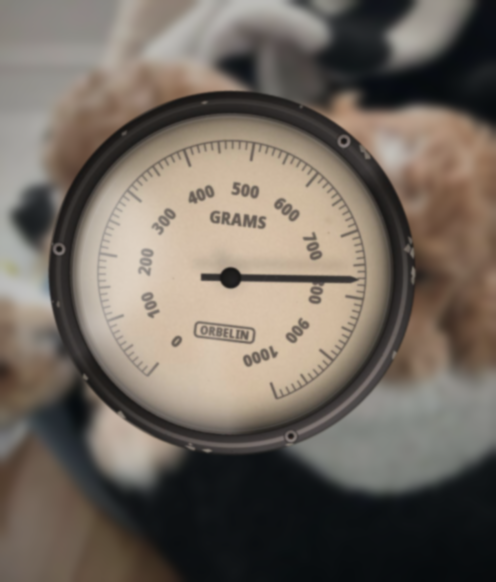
770
